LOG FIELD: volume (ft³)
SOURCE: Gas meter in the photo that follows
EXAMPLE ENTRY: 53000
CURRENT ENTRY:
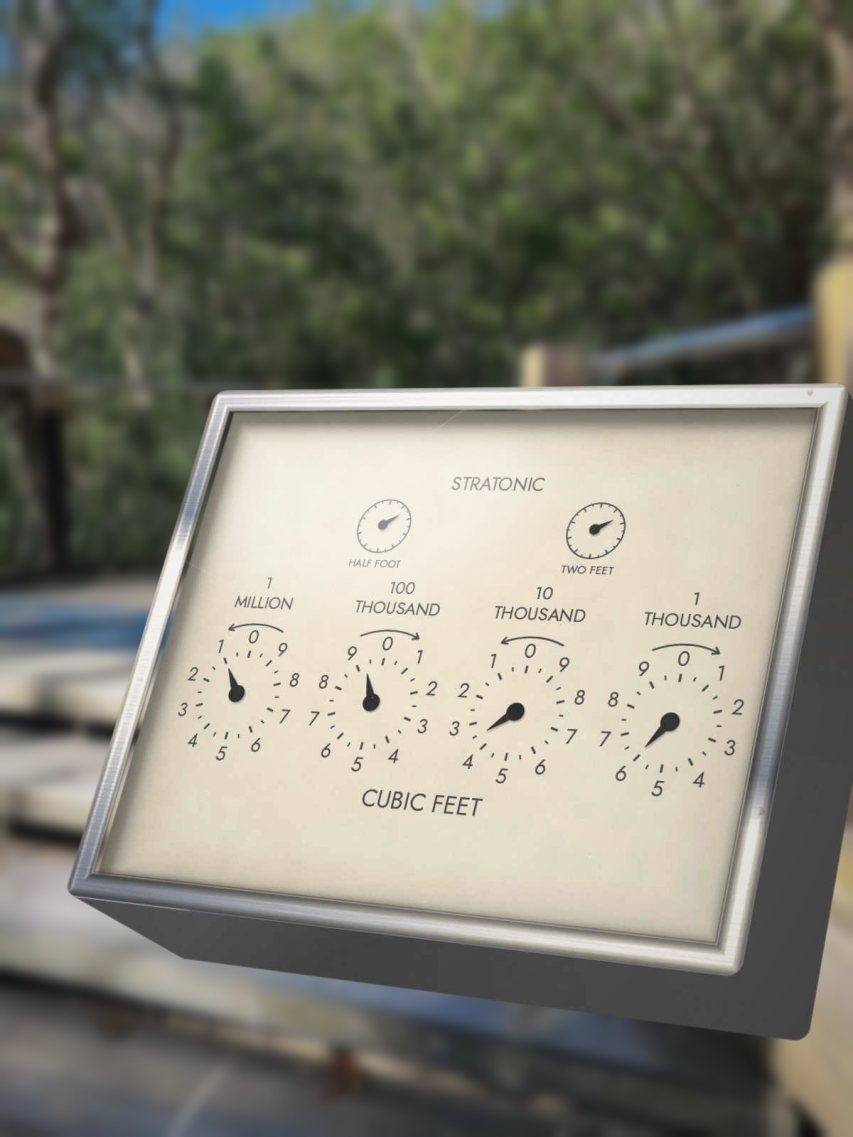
93600
